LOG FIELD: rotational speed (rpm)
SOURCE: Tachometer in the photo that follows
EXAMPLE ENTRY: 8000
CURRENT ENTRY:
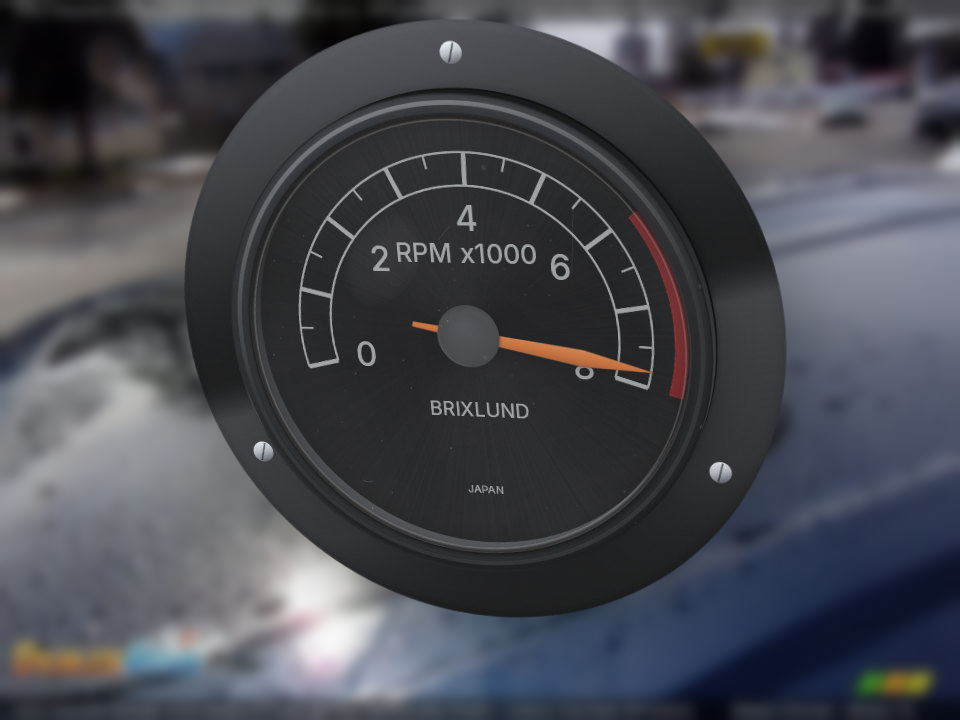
7750
